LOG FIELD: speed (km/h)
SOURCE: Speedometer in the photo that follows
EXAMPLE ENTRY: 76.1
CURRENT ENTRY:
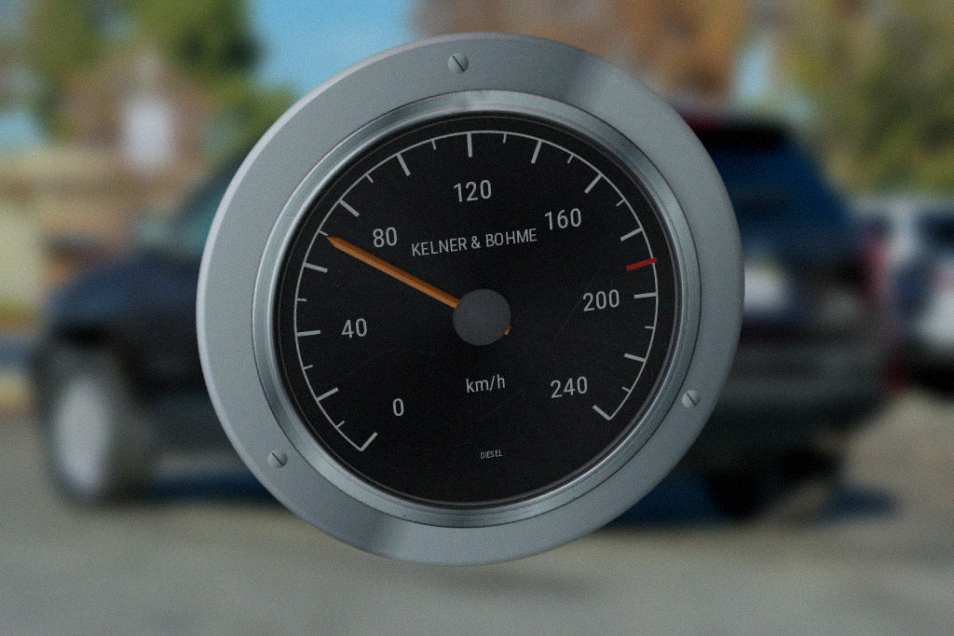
70
